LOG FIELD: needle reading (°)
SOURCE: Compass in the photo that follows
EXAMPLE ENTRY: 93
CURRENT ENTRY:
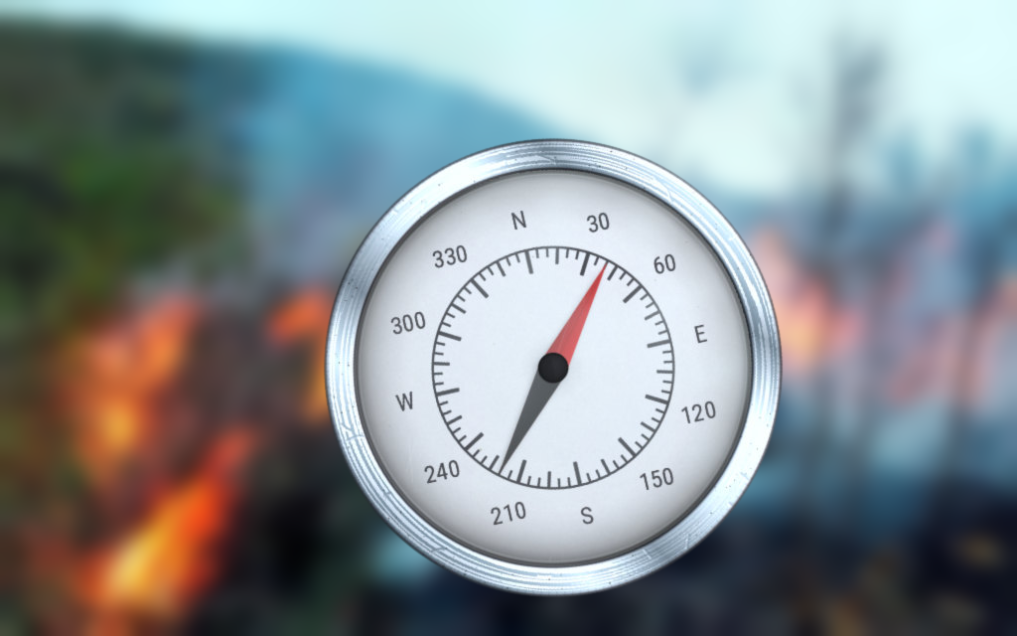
40
